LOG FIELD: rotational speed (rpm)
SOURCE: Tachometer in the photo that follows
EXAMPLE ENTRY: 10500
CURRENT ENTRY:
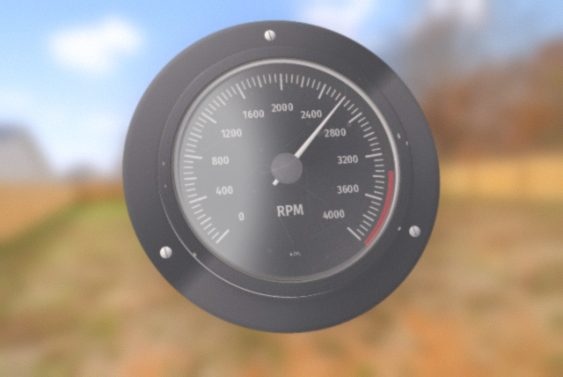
2600
